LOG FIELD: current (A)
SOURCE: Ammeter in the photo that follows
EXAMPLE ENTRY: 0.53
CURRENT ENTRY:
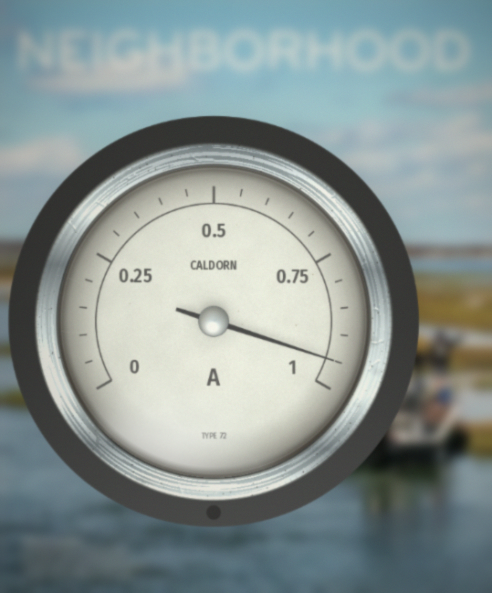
0.95
